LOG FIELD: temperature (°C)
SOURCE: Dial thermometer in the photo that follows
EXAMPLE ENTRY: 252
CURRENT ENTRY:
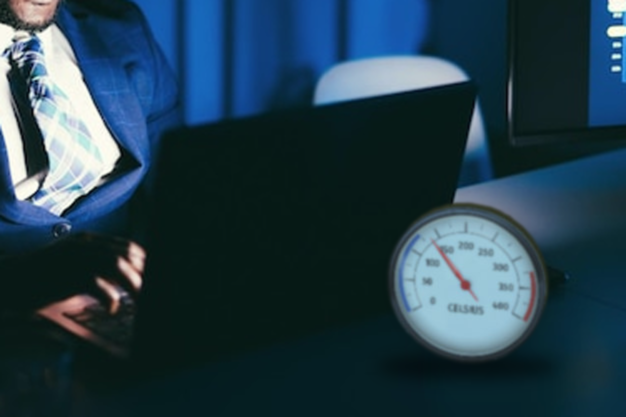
137.5
